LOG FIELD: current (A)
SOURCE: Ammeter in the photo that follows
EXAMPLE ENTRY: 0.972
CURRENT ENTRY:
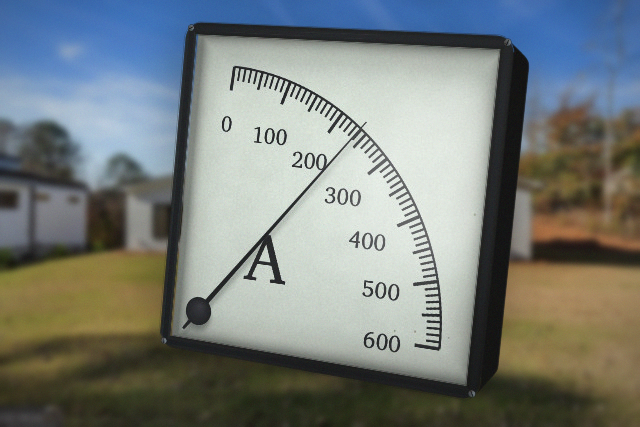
240
